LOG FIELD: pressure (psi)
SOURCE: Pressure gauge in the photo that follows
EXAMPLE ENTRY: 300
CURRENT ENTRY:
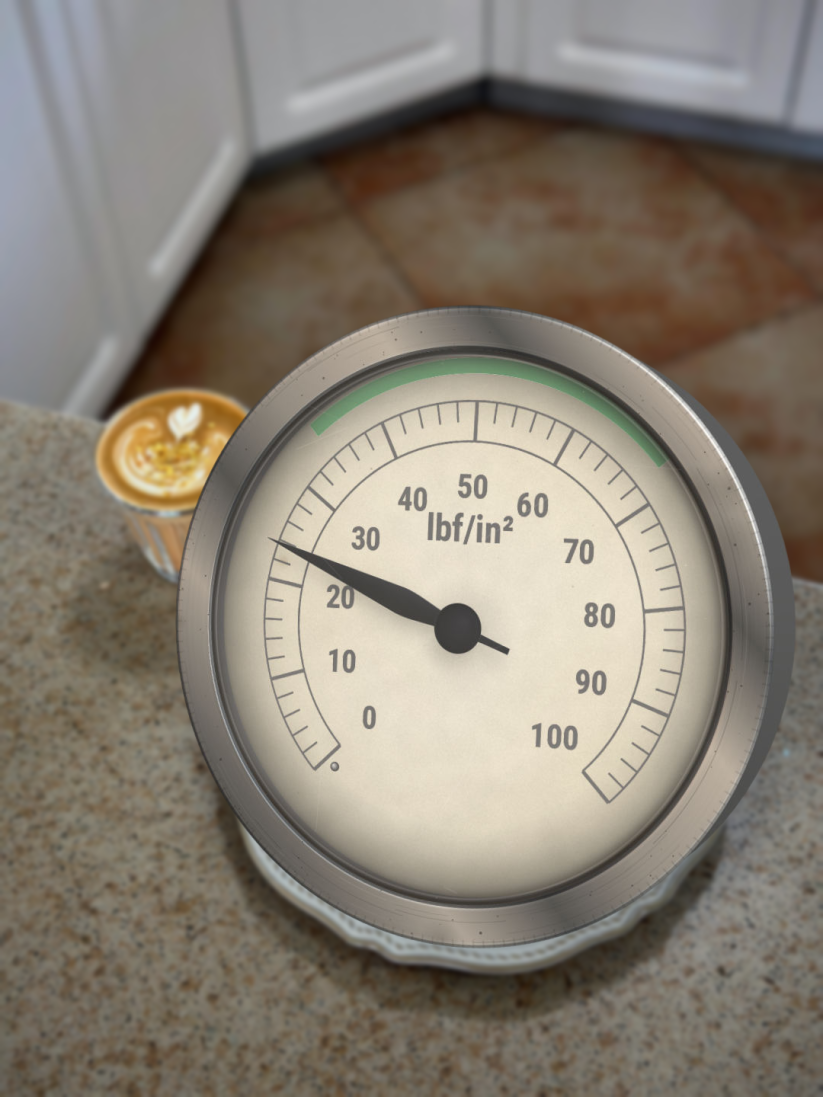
24
